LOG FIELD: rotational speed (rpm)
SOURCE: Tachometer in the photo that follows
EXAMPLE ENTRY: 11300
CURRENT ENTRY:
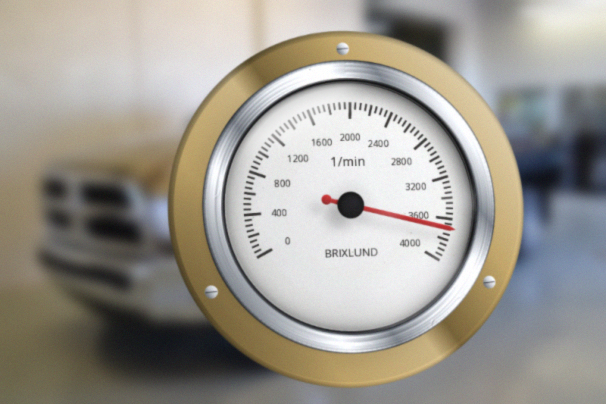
3700
